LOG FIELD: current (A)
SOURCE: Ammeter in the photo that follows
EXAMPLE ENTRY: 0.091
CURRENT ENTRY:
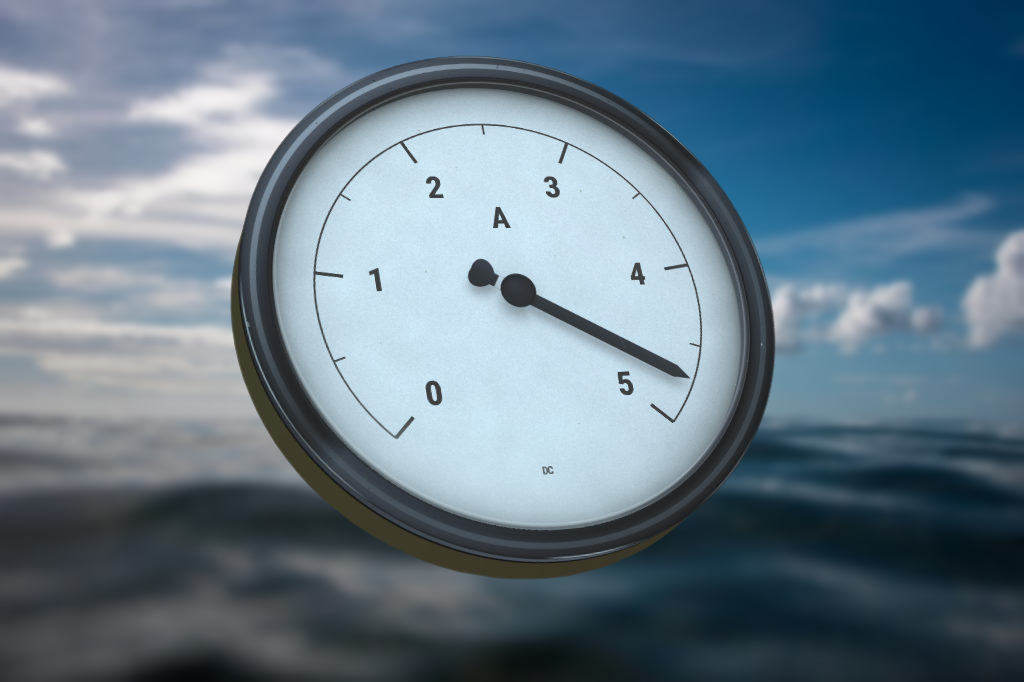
4.75
